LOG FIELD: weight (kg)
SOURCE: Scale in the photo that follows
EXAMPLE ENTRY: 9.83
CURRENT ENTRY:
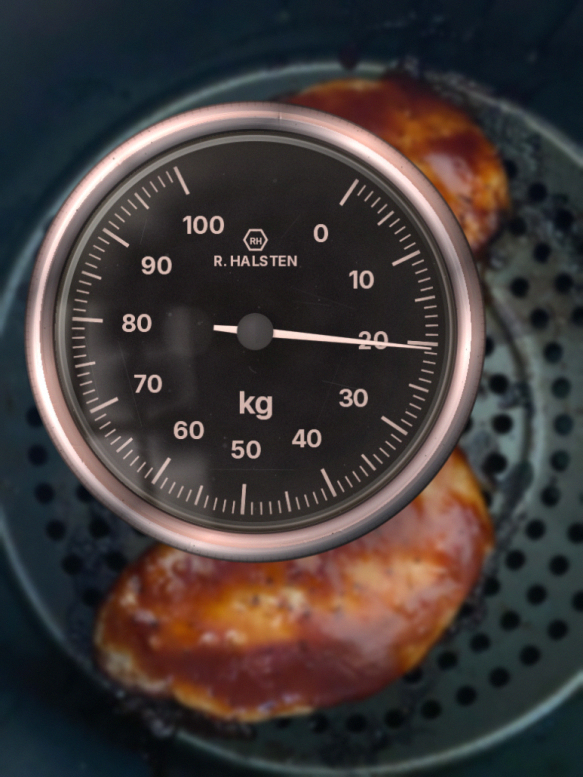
20.5
